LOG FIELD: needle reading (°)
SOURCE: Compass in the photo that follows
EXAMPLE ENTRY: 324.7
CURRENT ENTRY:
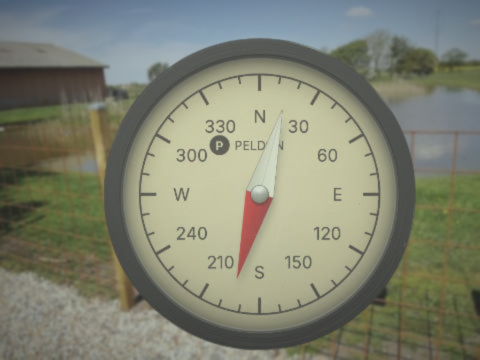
195
